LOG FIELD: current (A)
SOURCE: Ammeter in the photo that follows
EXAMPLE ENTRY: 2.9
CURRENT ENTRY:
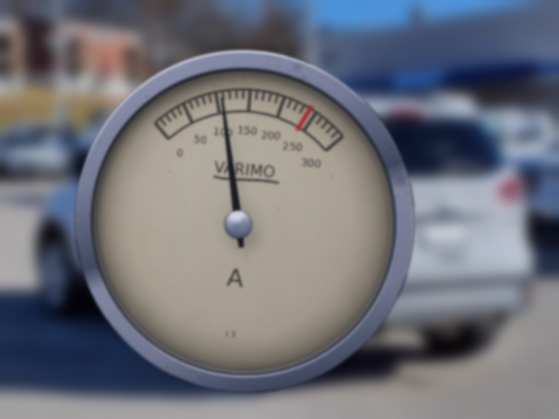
110
